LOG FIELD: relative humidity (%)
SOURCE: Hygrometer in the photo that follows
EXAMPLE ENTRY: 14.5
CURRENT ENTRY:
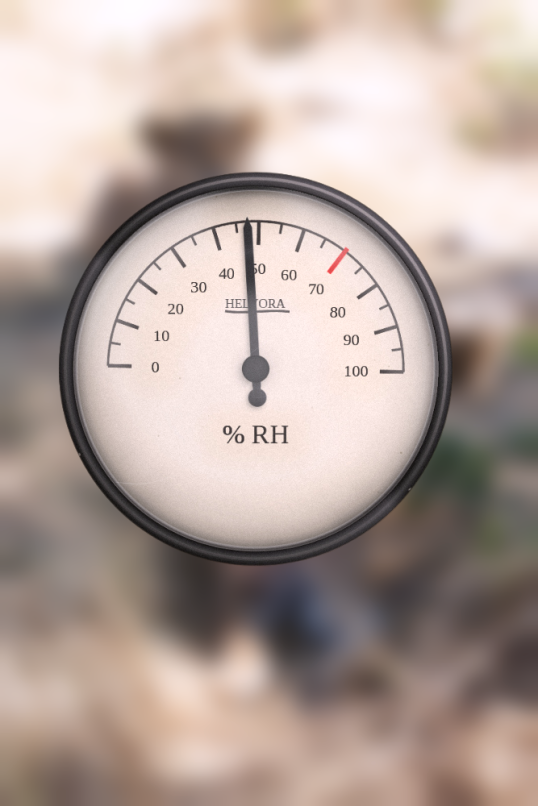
47.5
